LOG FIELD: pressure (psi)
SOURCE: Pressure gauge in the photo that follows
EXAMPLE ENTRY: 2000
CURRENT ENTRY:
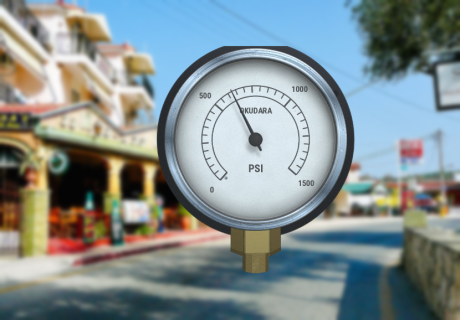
625
